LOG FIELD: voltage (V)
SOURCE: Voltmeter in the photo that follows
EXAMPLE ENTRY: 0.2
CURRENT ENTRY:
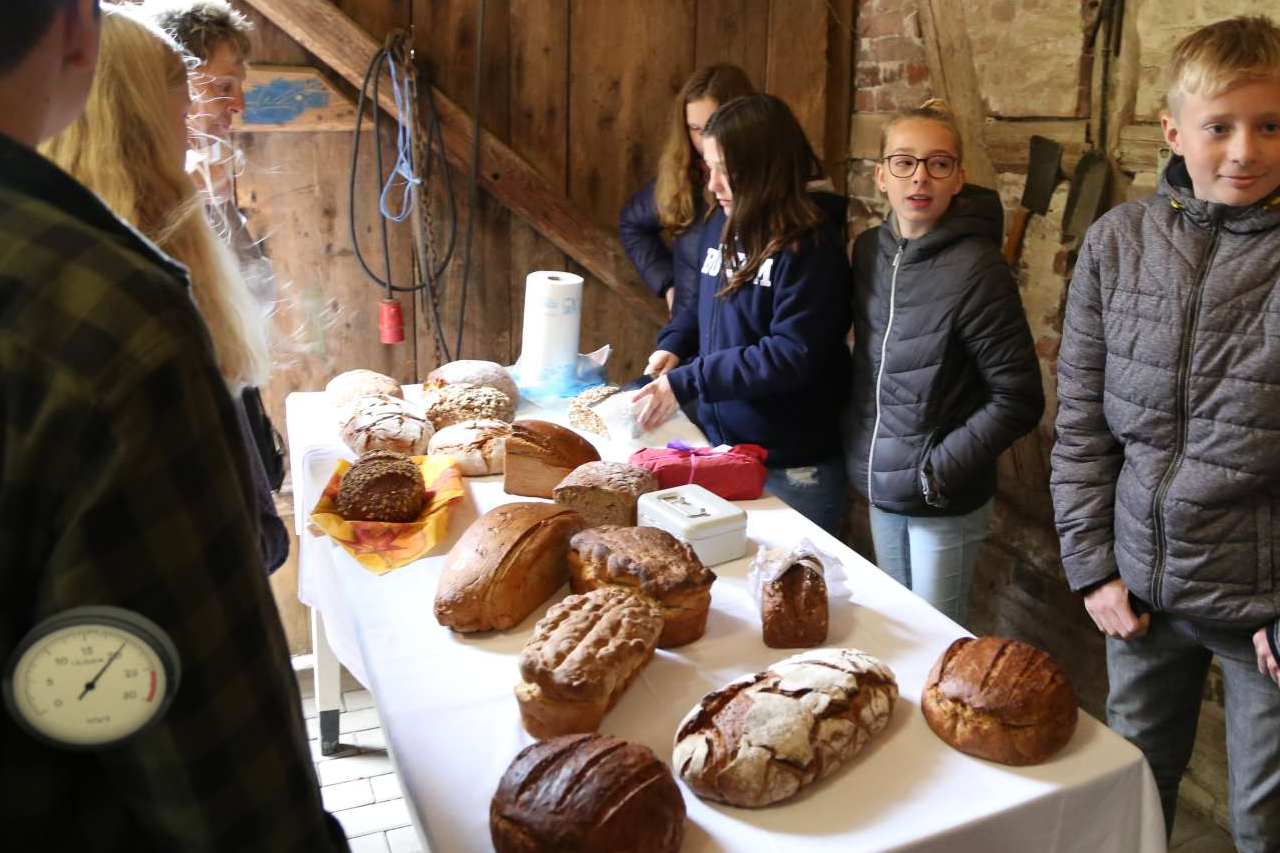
20
